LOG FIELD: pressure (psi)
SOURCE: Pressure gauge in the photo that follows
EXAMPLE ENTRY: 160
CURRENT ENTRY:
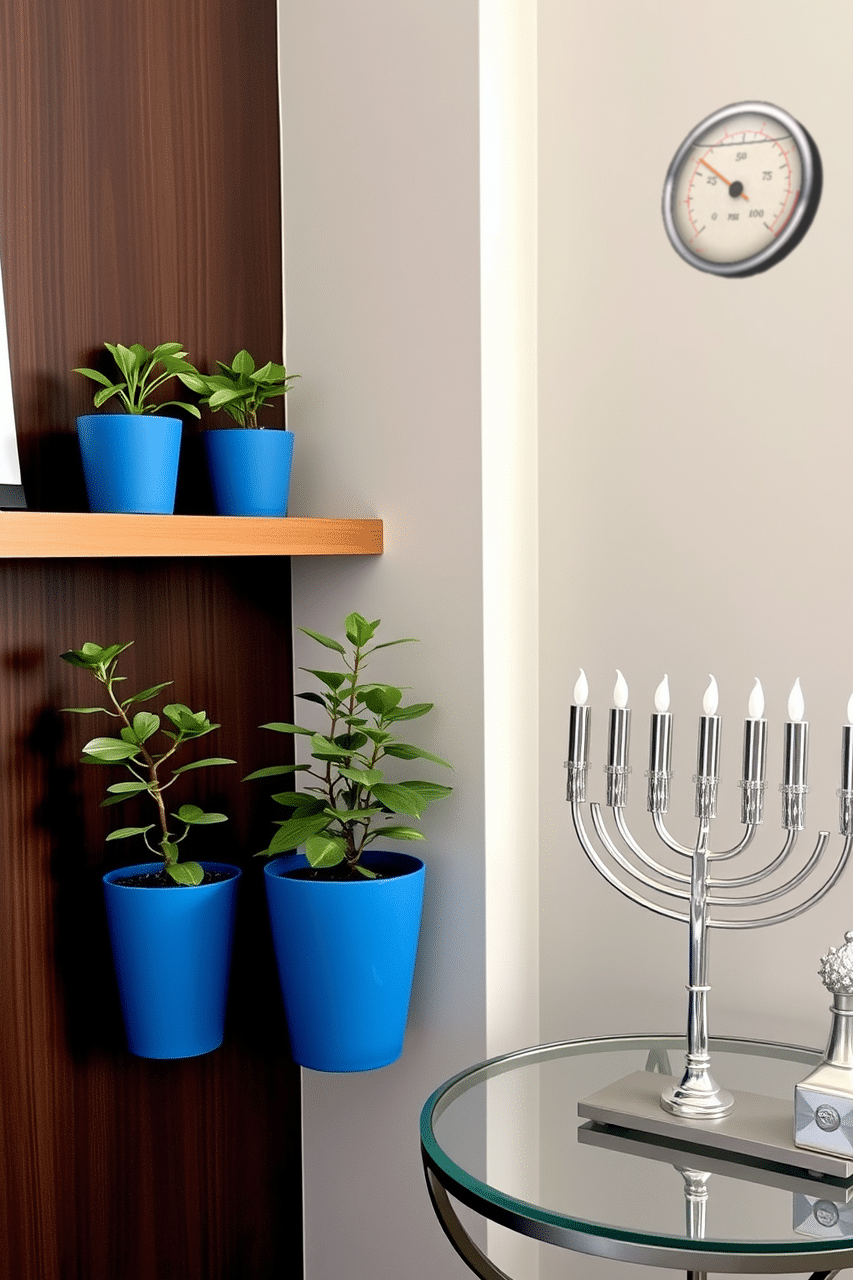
30
